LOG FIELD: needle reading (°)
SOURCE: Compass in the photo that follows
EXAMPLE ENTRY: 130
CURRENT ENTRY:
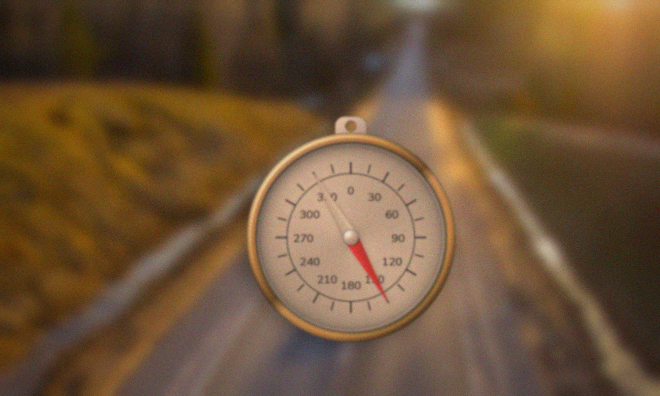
150
